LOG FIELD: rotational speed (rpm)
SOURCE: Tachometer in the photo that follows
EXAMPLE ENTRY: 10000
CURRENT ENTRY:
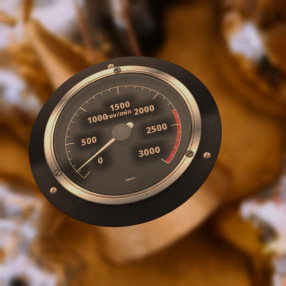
100
